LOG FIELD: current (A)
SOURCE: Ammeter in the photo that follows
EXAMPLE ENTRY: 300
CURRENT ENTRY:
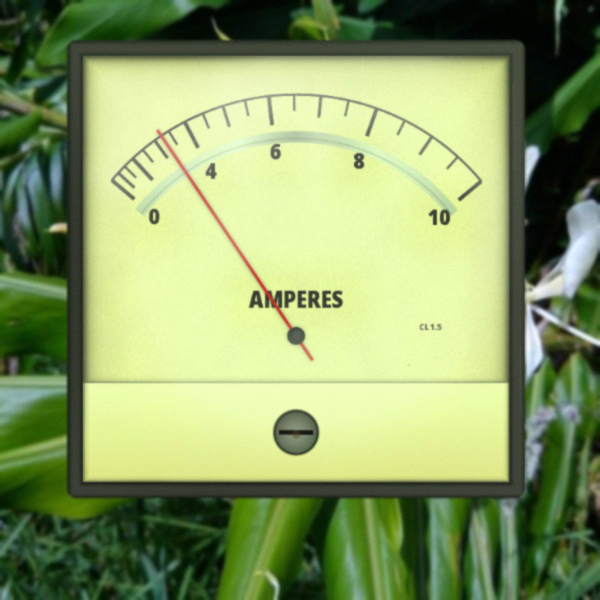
3.25
